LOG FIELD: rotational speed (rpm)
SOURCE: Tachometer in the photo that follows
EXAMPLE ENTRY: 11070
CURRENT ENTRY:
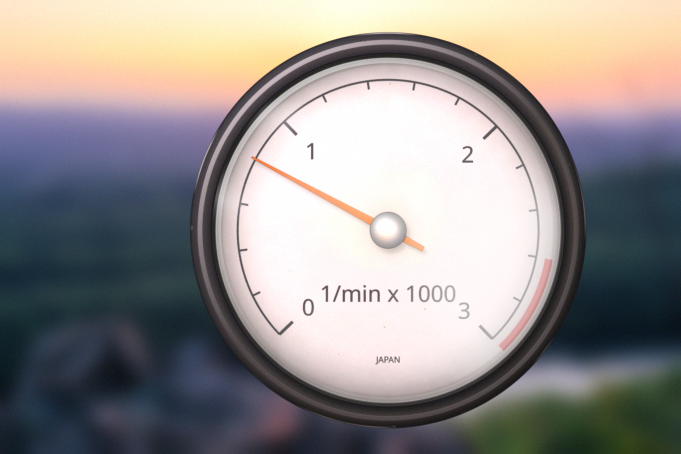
800
